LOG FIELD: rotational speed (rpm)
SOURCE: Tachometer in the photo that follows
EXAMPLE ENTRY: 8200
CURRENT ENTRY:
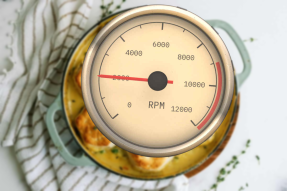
2000
